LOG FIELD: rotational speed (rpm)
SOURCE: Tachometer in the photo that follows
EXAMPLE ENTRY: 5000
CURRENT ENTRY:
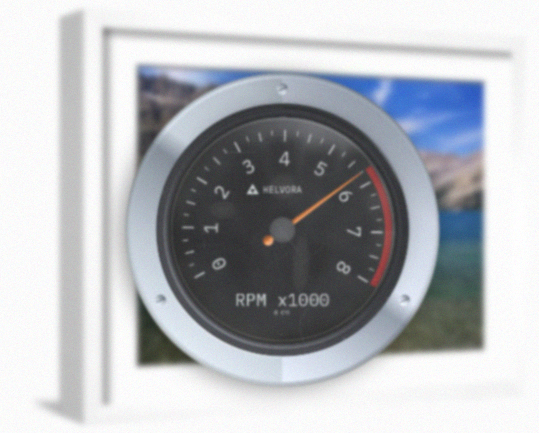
5750
